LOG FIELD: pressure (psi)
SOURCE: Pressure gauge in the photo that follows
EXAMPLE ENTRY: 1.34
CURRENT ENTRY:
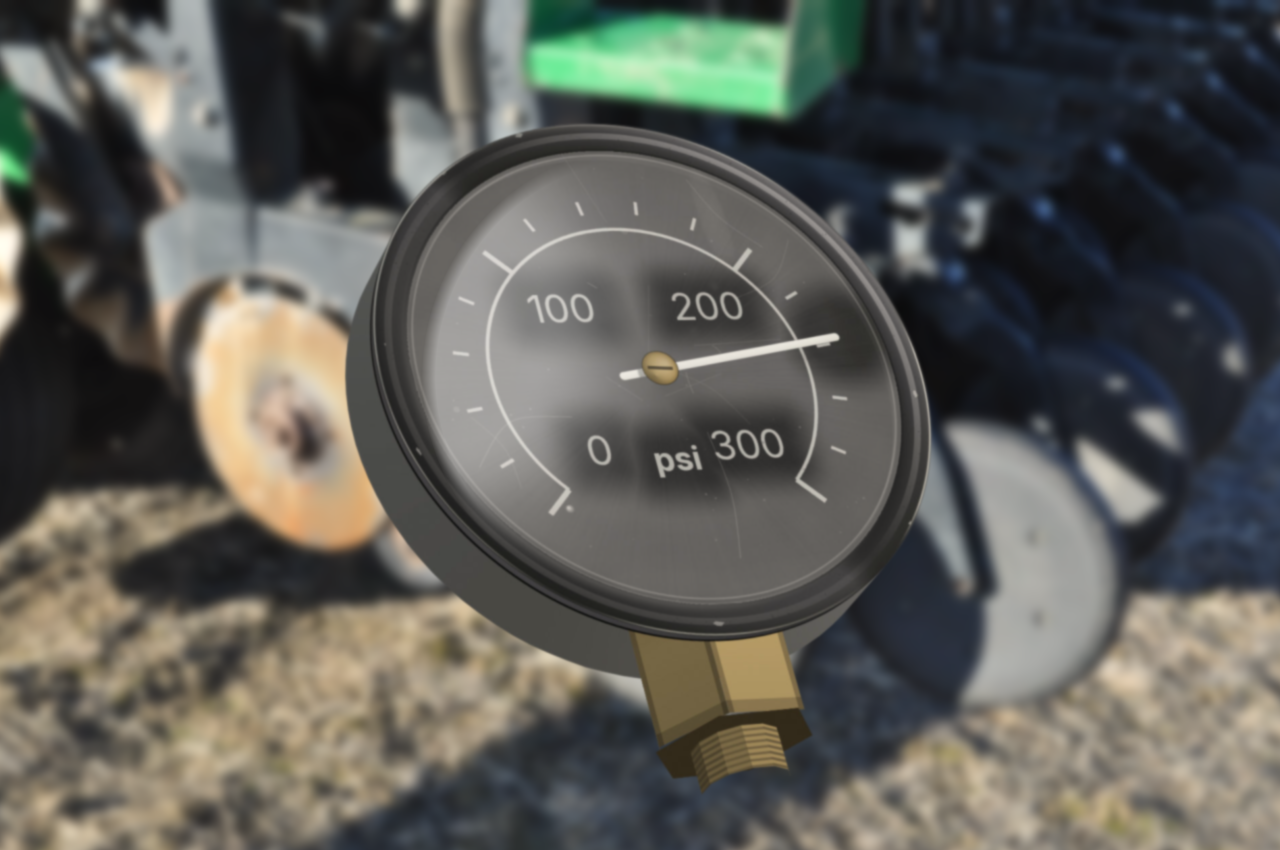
240
